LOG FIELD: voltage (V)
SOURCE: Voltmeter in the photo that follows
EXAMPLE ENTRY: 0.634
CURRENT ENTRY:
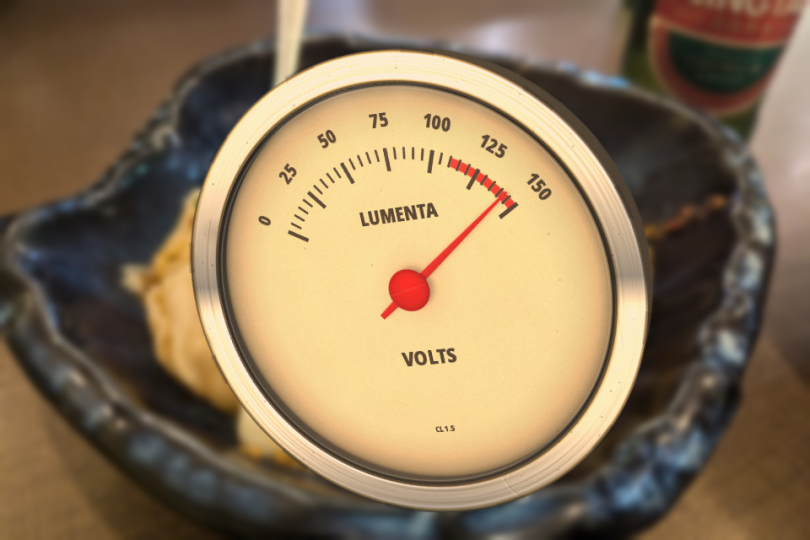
142.5
